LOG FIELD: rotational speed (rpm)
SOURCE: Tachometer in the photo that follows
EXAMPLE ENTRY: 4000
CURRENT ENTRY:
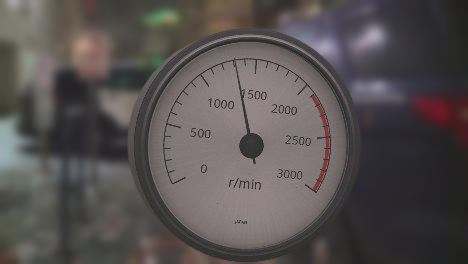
1300
